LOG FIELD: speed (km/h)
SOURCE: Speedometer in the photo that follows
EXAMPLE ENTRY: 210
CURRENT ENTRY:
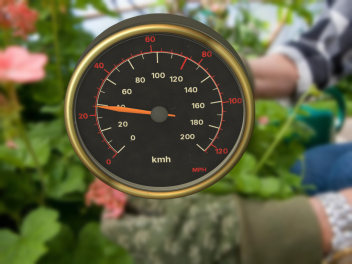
40
